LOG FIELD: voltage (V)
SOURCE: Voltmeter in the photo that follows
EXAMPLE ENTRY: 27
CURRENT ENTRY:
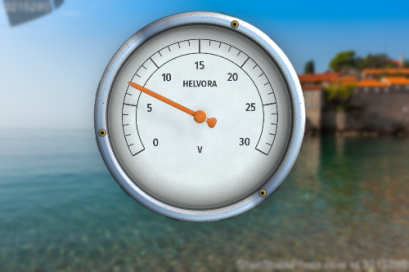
7
